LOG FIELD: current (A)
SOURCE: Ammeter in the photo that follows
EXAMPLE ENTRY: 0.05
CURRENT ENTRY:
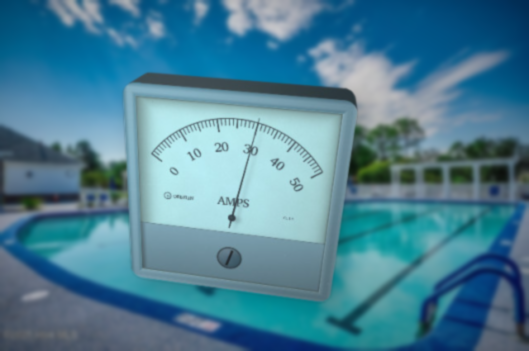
30
